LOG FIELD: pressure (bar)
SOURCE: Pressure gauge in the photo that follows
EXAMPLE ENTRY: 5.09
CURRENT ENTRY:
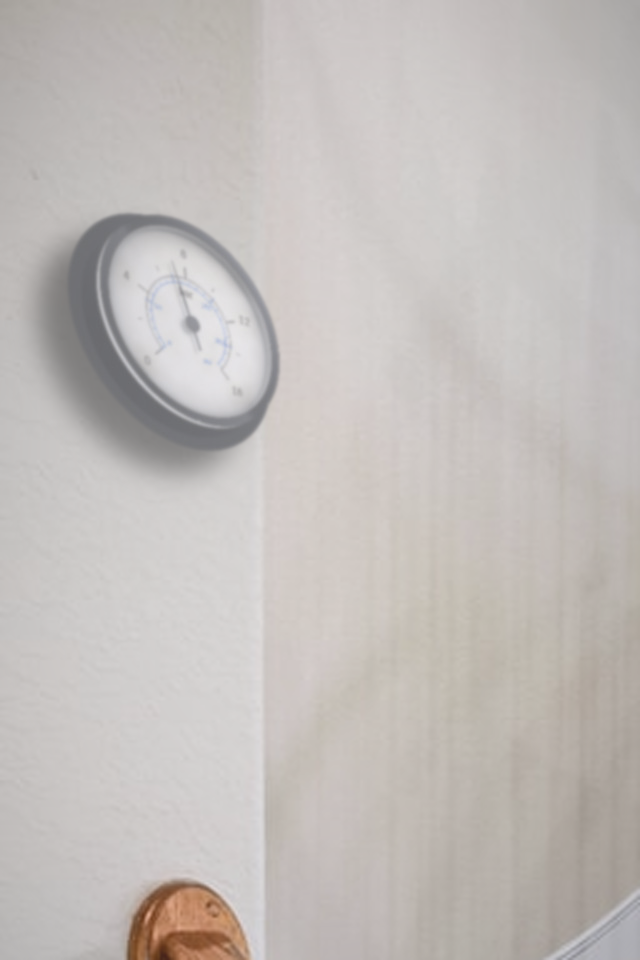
7
